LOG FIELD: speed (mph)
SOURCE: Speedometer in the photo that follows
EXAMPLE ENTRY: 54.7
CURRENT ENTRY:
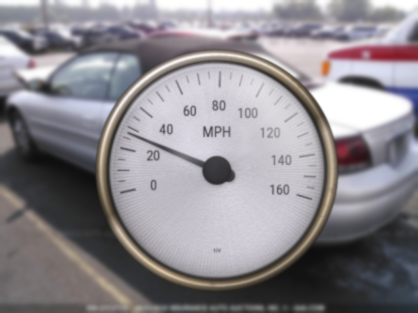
27.5
